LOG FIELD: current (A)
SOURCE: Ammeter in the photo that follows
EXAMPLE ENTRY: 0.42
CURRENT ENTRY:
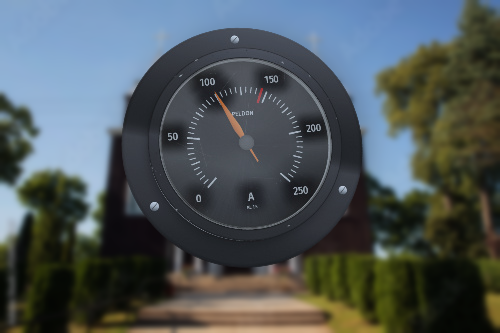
100
